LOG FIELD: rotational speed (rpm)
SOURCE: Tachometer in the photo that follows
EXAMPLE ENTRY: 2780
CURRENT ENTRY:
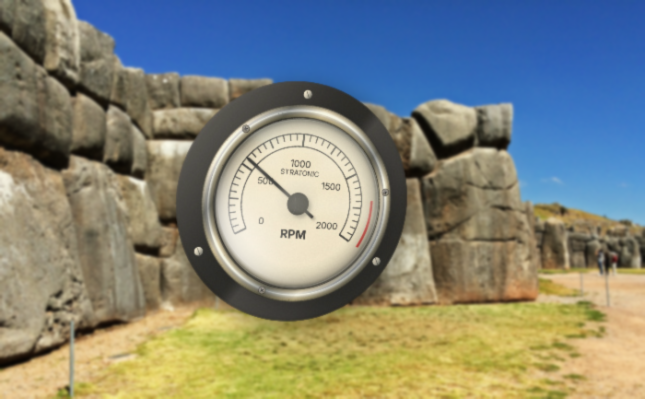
550
